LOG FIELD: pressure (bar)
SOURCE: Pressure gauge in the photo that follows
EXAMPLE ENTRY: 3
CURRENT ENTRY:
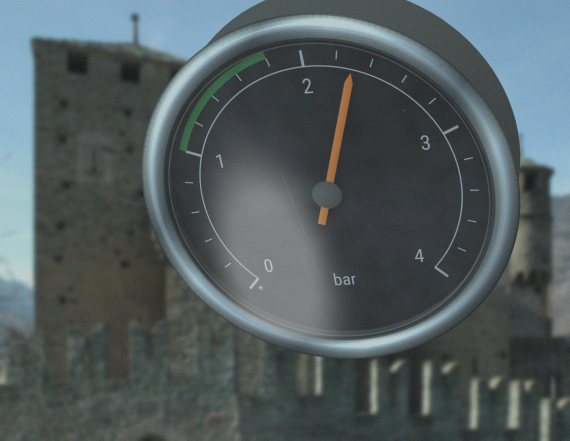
2.3
